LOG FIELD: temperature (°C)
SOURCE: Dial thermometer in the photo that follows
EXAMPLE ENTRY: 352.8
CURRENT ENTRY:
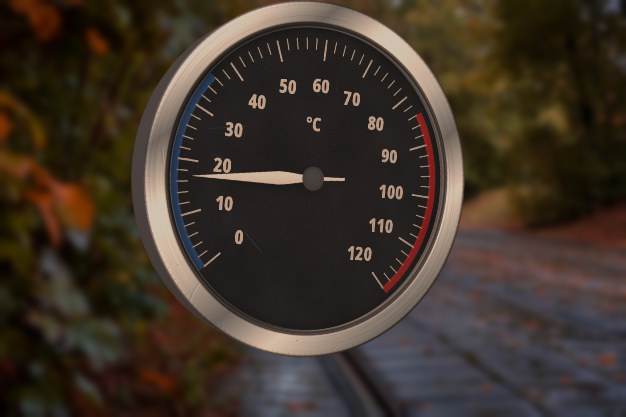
17
